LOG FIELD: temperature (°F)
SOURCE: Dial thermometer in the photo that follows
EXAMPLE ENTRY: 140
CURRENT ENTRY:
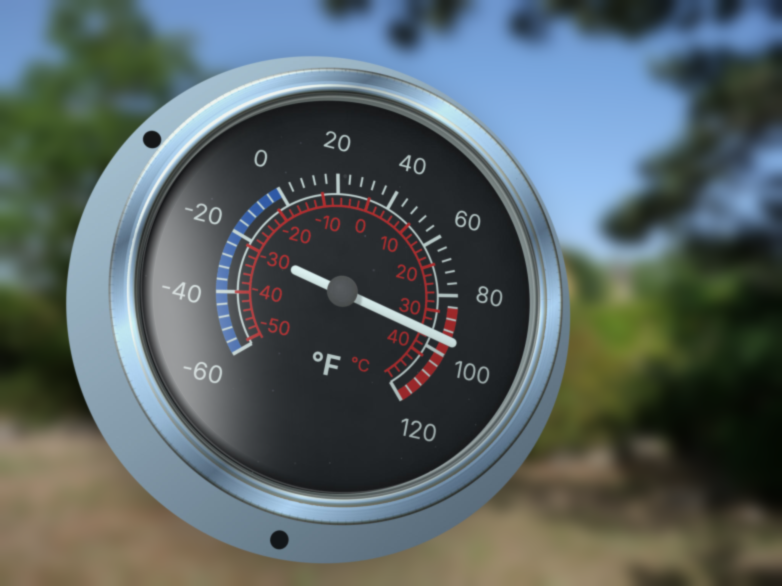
96
